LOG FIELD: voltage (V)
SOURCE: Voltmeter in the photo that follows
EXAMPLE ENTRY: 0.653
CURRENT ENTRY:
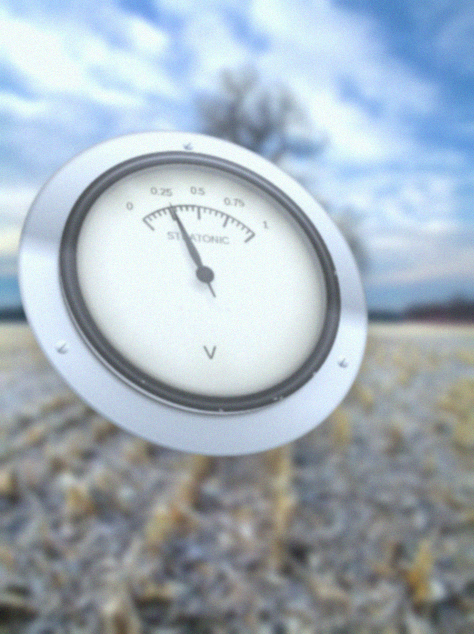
0.25
